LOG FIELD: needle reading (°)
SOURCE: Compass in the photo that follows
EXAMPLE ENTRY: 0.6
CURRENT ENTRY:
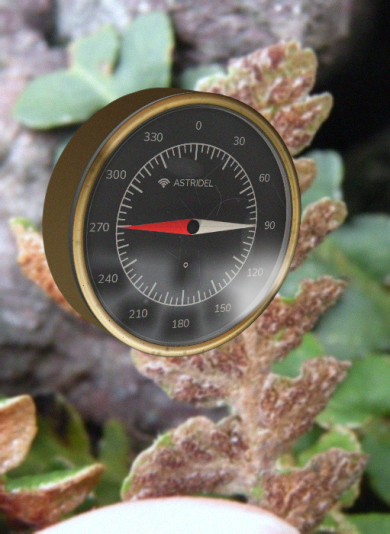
270
